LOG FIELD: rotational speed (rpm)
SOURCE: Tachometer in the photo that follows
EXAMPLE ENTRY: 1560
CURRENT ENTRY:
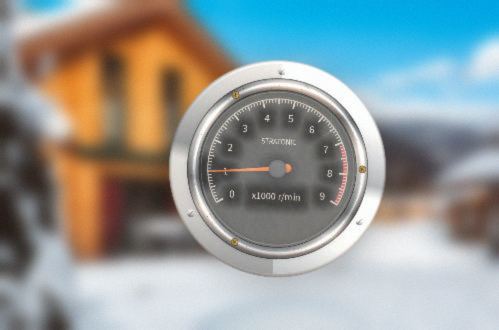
1000
